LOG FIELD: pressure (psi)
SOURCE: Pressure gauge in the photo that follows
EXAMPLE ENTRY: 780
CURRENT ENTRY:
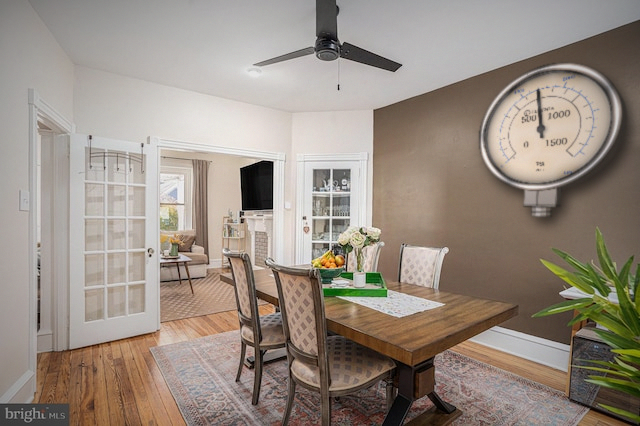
700
